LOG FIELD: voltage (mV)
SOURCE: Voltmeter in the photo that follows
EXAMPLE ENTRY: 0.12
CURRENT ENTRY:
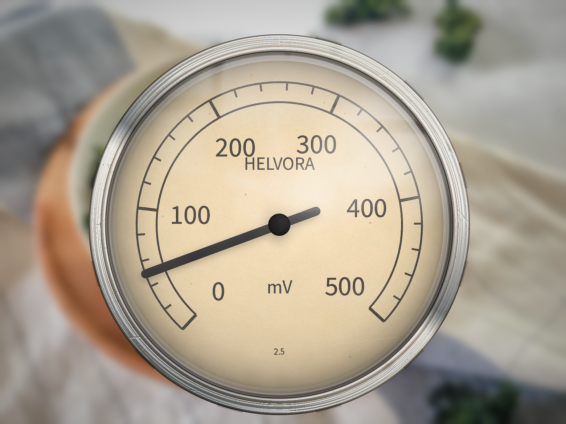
50
